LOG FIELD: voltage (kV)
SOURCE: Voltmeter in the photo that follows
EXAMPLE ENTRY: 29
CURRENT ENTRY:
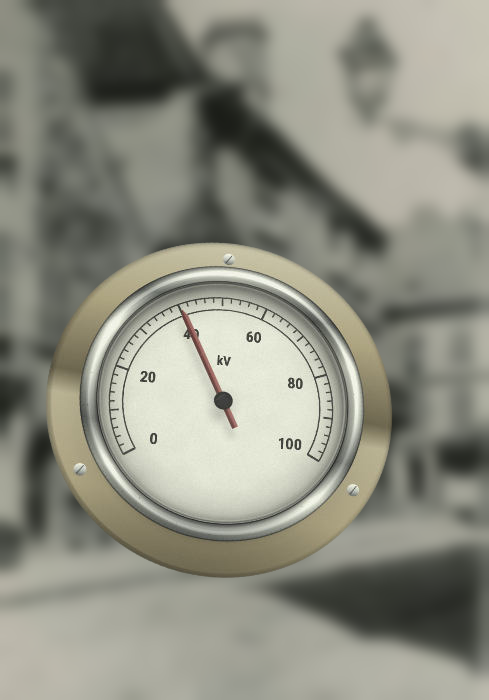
40
